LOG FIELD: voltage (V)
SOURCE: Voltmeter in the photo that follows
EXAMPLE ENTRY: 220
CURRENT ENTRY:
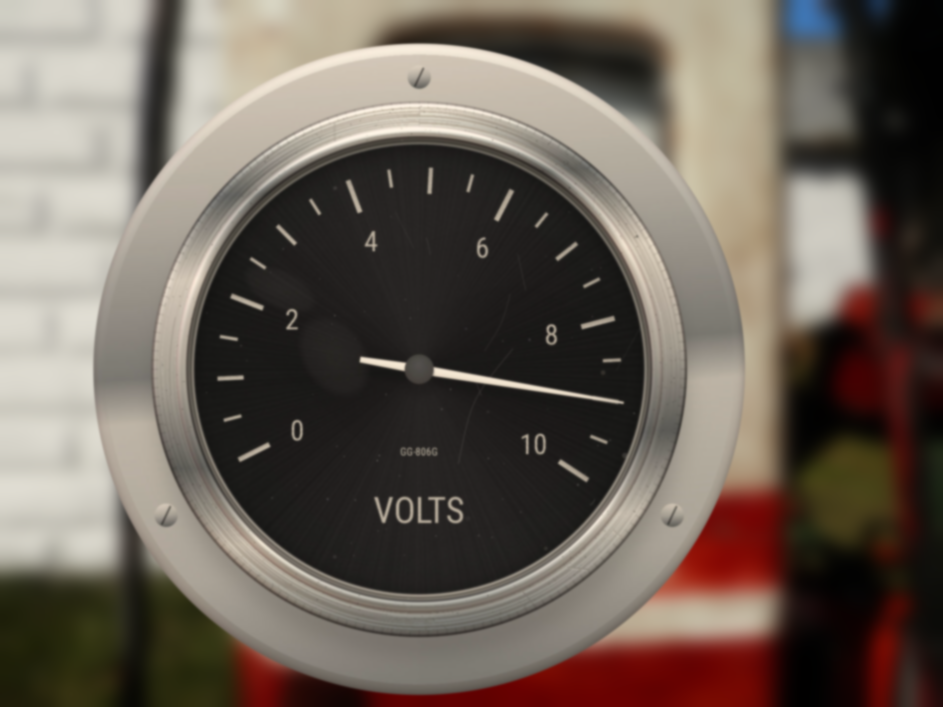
9
